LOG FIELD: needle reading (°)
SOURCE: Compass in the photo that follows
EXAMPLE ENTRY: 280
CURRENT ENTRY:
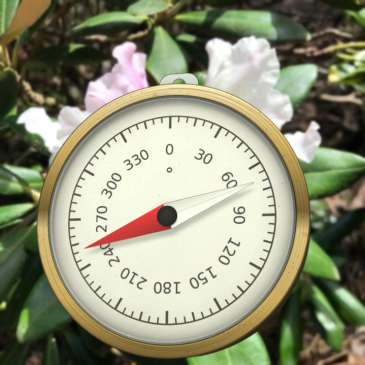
250
